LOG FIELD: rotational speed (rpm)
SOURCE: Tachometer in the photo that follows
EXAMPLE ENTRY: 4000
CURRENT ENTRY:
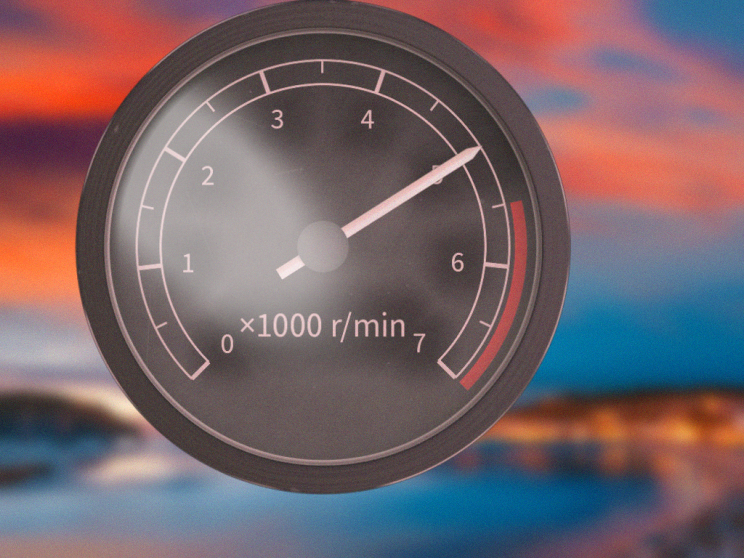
5000
